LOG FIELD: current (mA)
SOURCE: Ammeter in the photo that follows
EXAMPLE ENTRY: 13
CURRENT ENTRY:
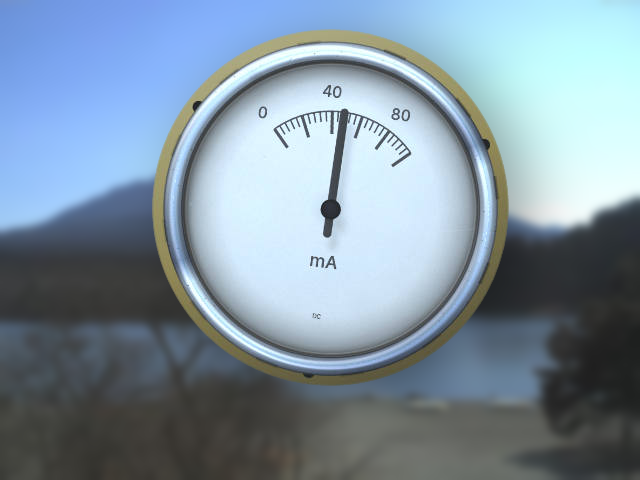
48
